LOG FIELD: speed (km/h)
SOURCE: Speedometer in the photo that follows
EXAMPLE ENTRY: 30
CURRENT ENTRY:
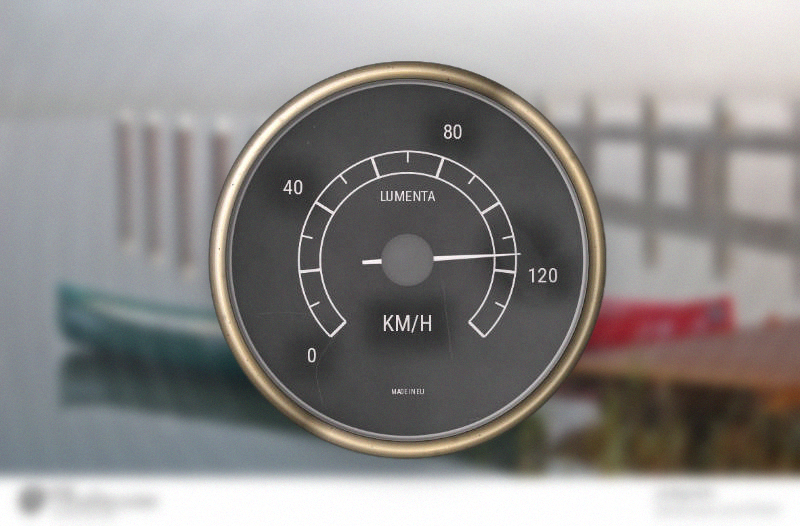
115
